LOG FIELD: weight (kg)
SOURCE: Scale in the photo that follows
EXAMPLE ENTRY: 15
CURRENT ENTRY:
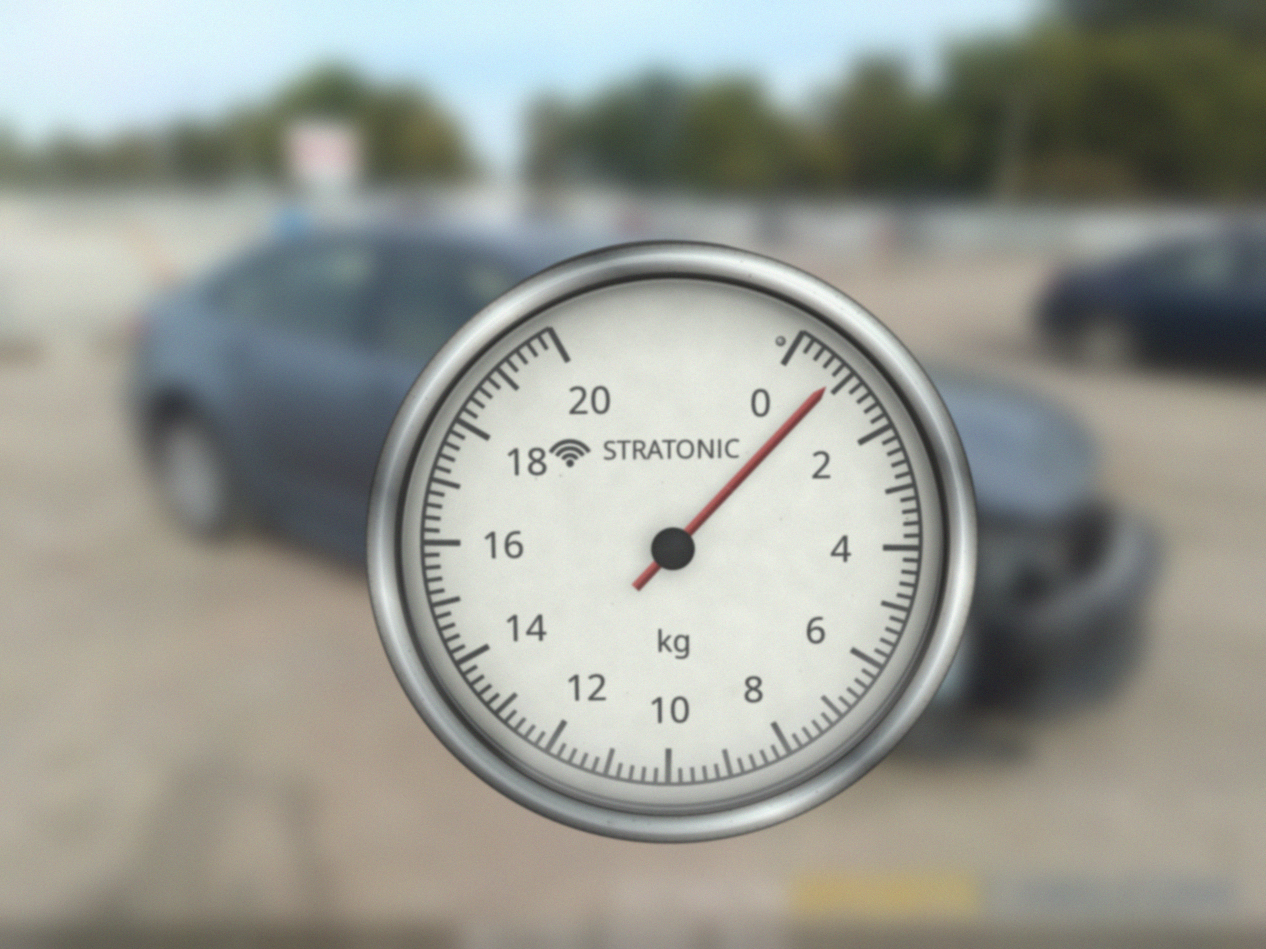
0.8
